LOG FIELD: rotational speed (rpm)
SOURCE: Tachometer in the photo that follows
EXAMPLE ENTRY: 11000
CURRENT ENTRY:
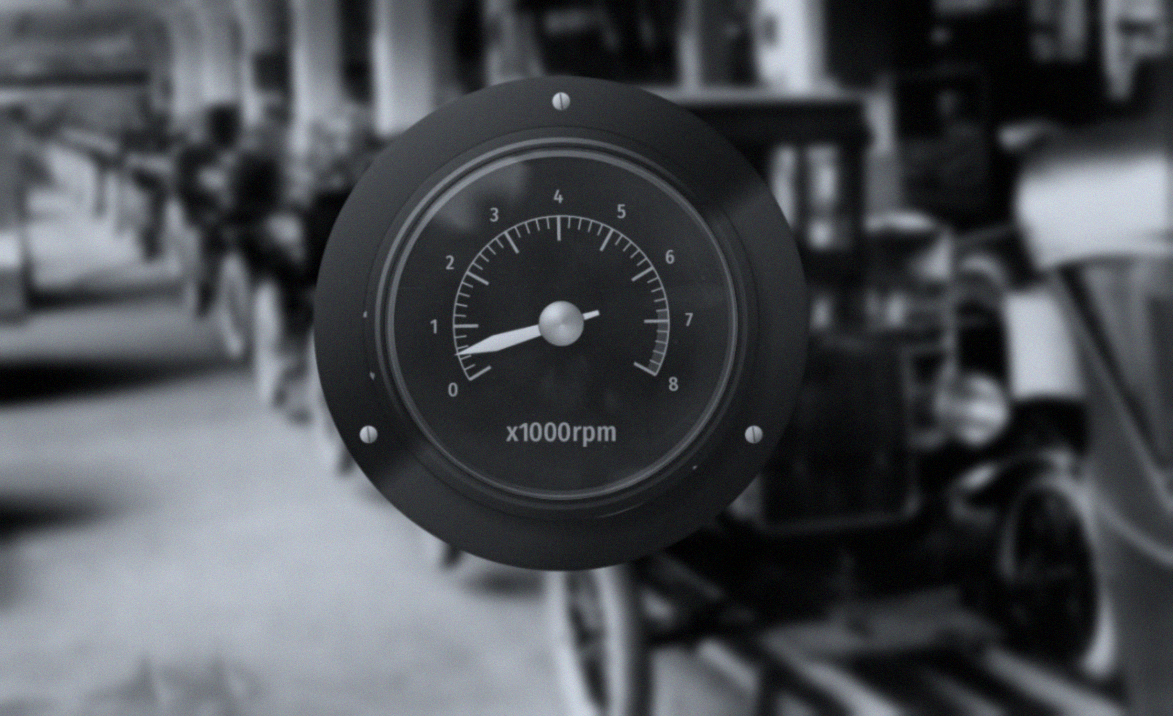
500
